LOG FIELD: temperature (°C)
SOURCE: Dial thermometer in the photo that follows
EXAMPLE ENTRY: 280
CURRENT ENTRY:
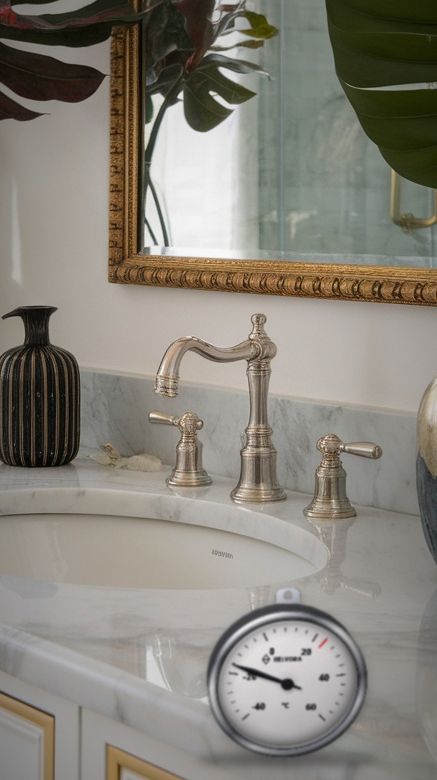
-16
